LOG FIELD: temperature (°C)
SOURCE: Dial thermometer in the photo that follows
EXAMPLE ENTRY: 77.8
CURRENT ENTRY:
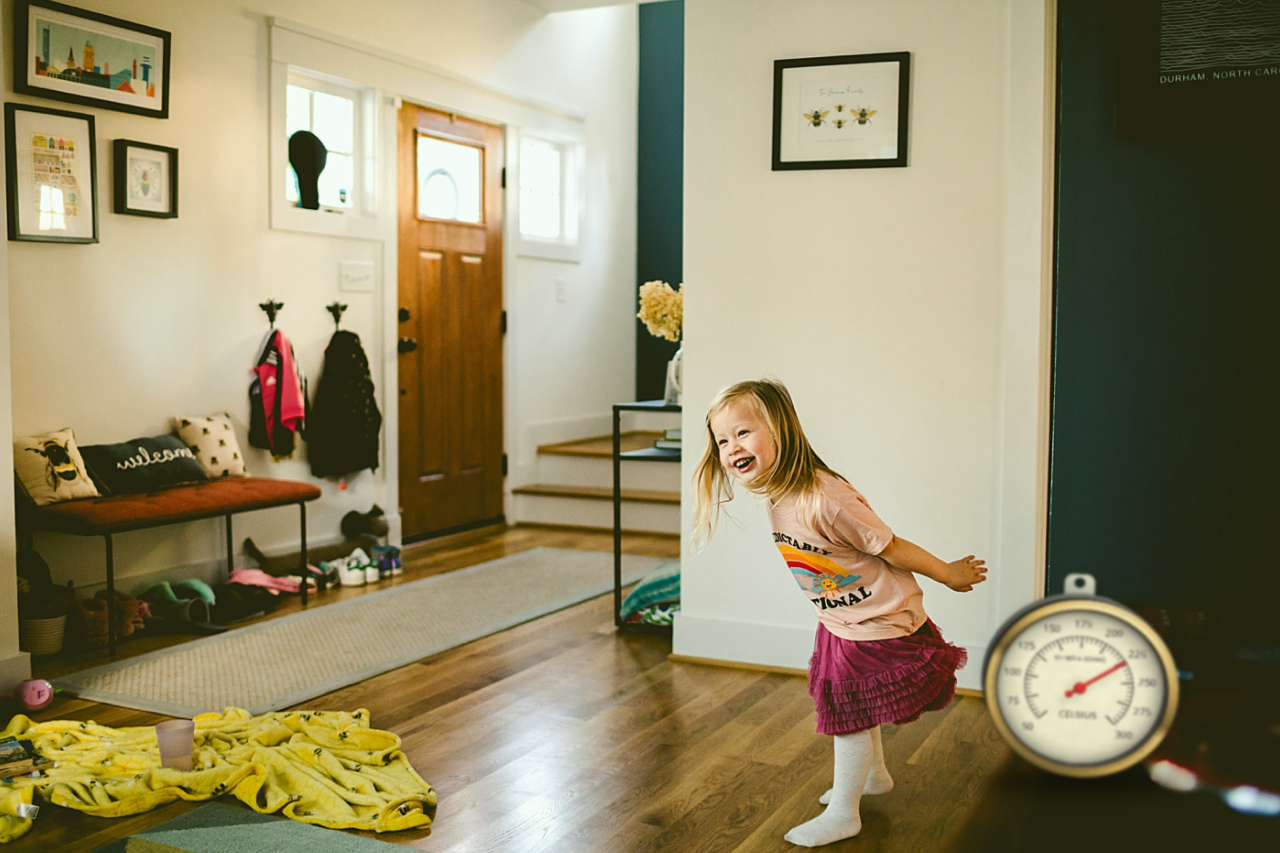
225
